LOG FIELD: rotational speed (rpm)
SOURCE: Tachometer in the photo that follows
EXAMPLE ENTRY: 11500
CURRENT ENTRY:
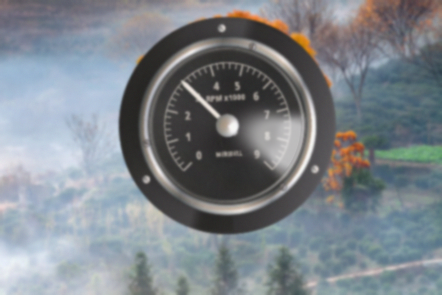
3000
